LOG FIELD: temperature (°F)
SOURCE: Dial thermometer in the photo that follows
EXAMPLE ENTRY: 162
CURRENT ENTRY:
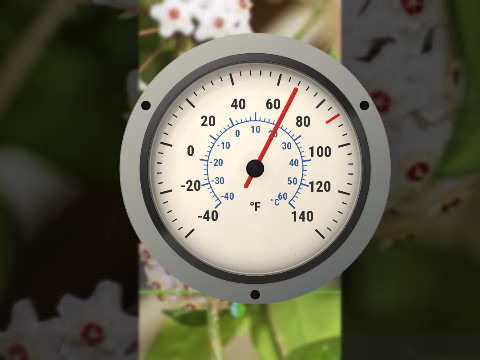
68
